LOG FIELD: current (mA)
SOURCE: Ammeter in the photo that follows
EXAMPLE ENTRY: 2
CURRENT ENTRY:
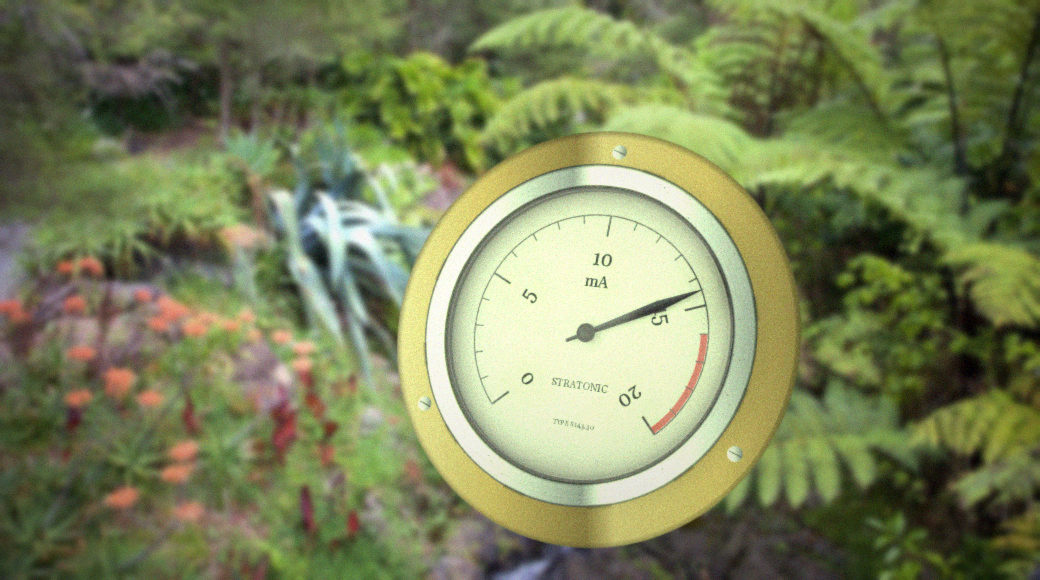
14.5
